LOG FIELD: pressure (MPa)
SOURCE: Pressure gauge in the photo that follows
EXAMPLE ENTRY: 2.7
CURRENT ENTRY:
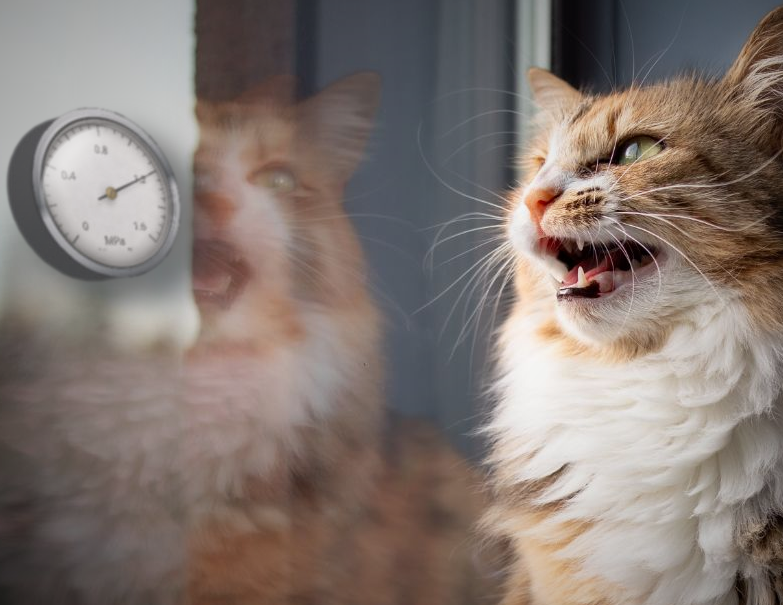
1.2
